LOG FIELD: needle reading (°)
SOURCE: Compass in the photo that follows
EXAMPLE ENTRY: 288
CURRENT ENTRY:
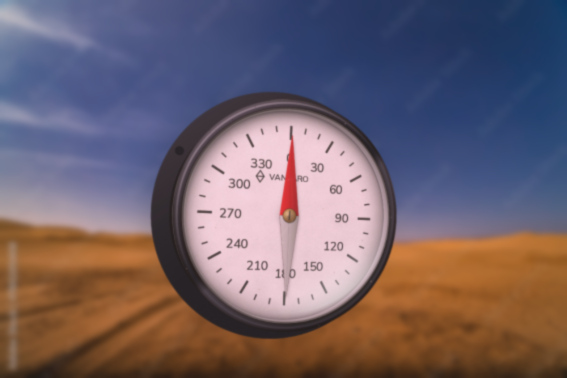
0
